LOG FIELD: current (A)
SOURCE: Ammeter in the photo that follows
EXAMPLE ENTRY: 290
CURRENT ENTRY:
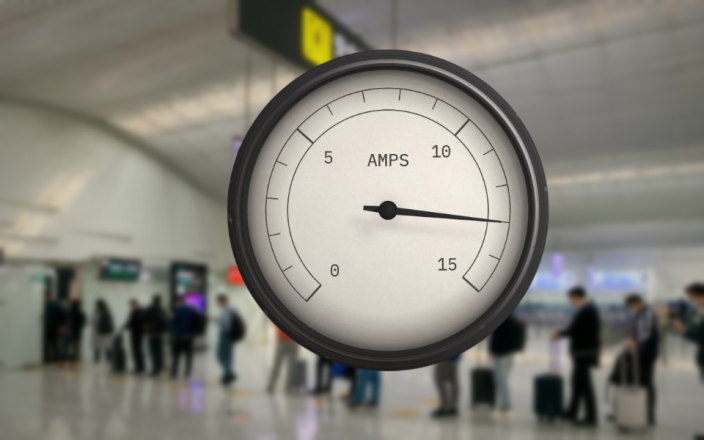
13
